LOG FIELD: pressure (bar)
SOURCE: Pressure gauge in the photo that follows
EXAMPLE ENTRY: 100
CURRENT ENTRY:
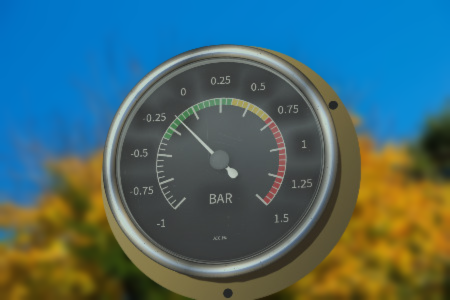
-0.15
